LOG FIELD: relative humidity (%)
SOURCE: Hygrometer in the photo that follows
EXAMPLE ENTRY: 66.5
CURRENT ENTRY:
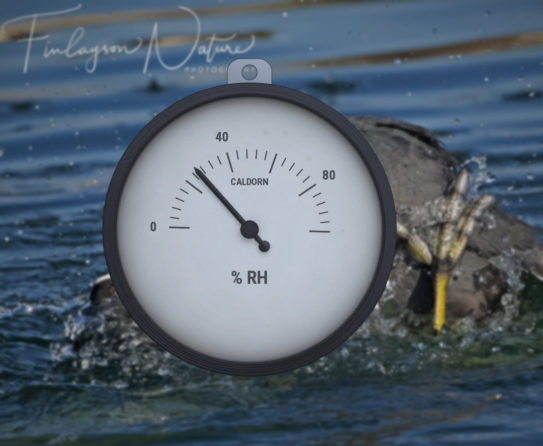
26
